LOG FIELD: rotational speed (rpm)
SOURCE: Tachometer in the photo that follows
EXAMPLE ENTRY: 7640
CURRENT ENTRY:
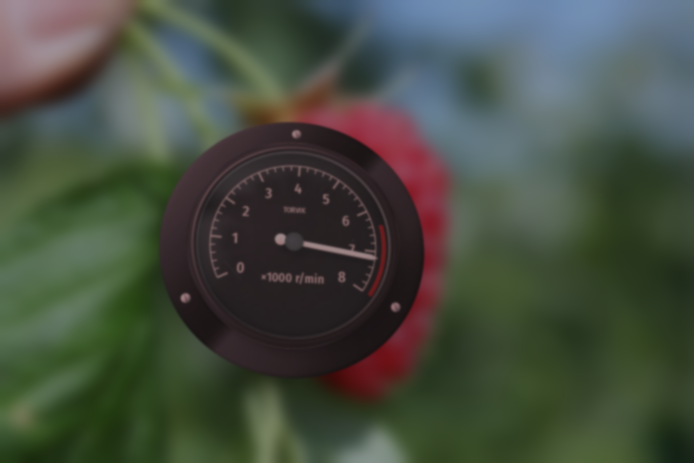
7200
